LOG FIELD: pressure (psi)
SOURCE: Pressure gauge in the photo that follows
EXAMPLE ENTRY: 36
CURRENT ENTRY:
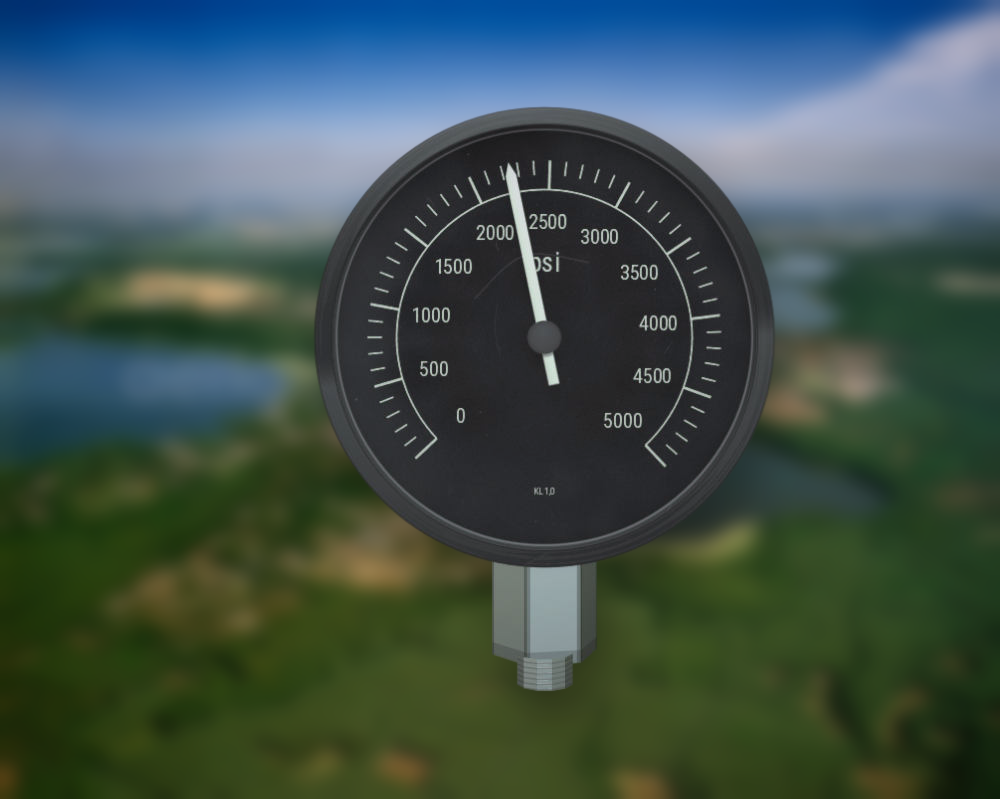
2250
